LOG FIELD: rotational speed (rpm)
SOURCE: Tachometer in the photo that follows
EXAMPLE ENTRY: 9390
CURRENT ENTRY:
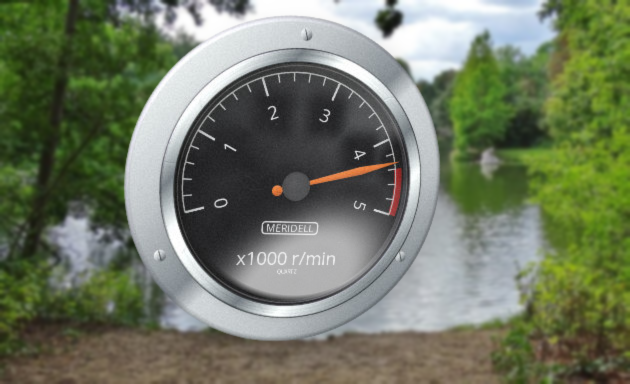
4300
